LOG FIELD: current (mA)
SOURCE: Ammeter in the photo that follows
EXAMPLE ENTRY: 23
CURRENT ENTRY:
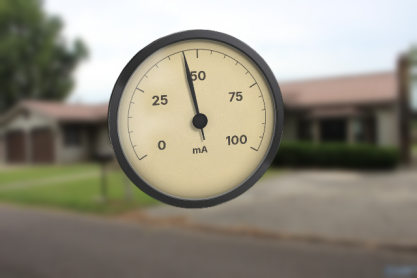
45
